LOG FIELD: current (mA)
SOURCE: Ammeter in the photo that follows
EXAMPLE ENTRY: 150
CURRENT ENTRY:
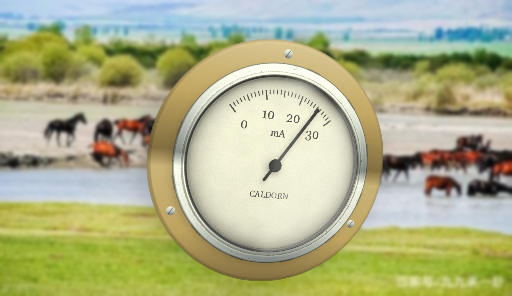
25
